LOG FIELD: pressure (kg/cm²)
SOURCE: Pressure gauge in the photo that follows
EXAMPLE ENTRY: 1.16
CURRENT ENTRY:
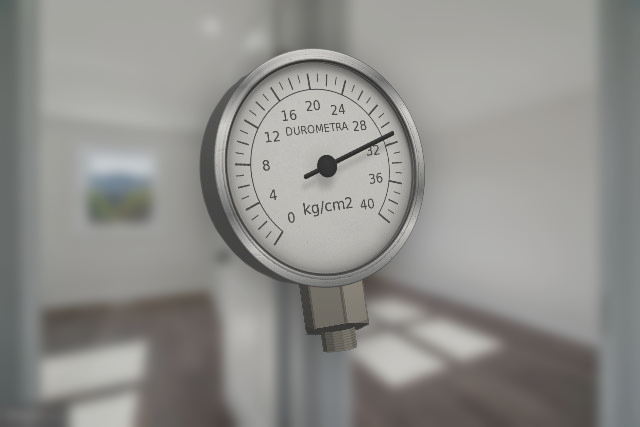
31
